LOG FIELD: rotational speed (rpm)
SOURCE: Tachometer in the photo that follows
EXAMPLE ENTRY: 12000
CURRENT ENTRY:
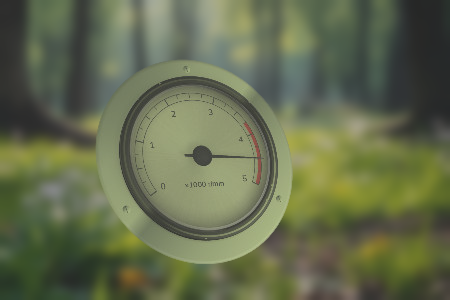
4500
